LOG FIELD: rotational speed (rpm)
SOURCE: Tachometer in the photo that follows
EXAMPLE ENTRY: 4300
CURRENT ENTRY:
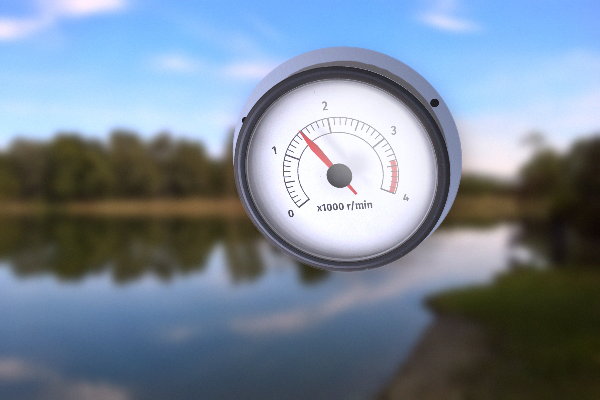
1500
